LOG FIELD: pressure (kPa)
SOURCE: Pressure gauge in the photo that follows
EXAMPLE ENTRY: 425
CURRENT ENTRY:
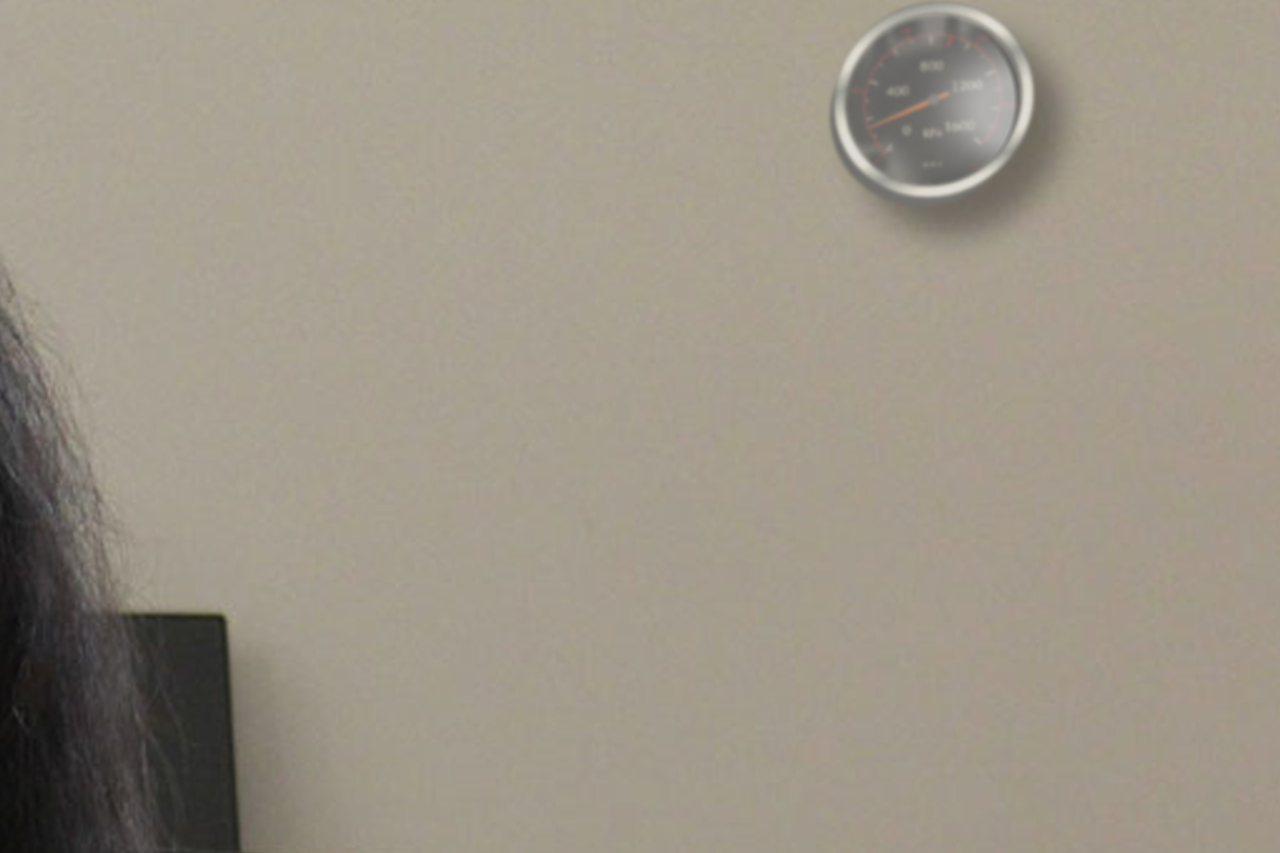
150
